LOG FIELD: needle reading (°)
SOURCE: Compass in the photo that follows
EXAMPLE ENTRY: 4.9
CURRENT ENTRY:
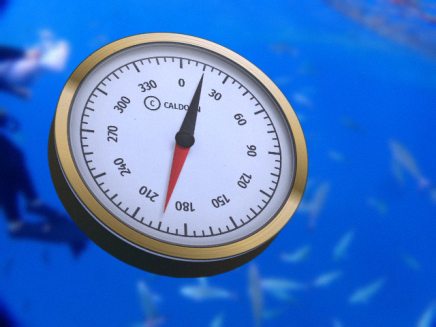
195
